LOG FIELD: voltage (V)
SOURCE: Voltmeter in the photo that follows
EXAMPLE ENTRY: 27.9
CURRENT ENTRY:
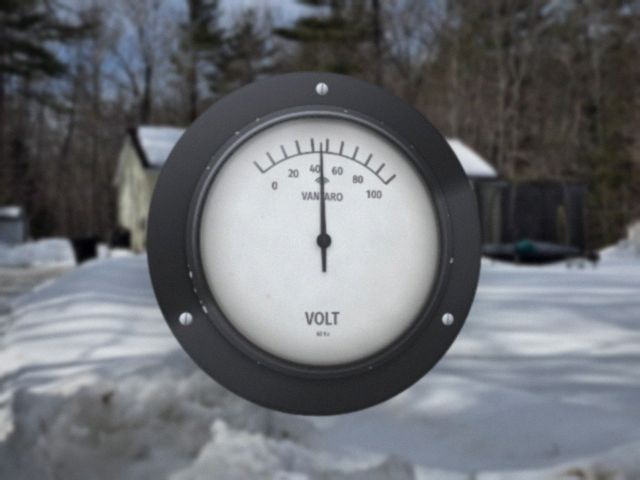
45
